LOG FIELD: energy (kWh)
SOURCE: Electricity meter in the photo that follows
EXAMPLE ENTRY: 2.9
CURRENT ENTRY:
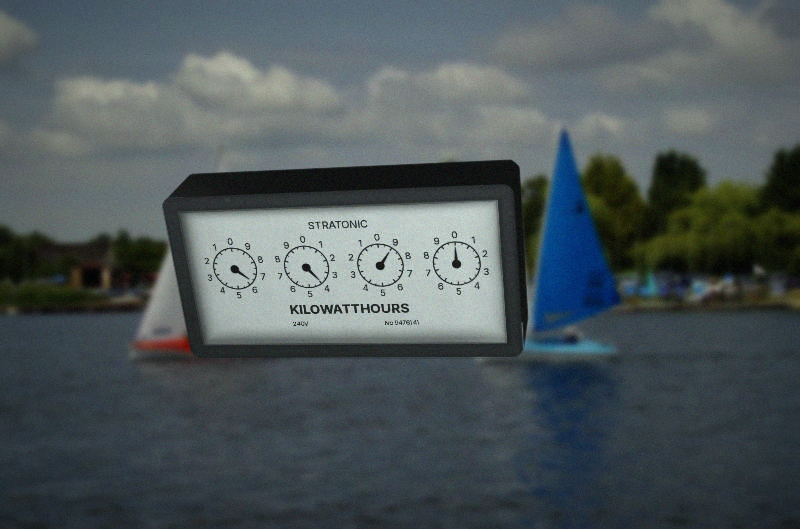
6390
